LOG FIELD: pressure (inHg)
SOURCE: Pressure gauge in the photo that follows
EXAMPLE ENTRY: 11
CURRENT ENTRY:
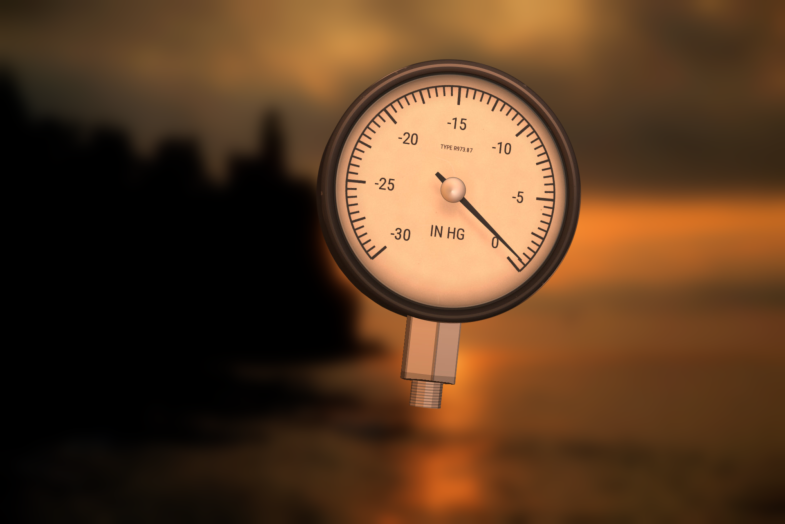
-0.5
